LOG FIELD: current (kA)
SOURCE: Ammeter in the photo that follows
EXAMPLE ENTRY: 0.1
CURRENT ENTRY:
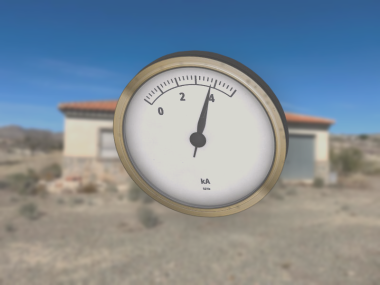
3.8
